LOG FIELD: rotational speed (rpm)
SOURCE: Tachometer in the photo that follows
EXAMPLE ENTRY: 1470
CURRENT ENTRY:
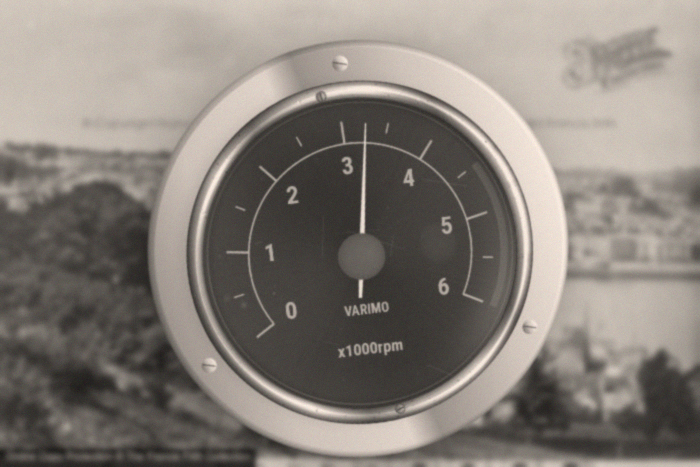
3250
